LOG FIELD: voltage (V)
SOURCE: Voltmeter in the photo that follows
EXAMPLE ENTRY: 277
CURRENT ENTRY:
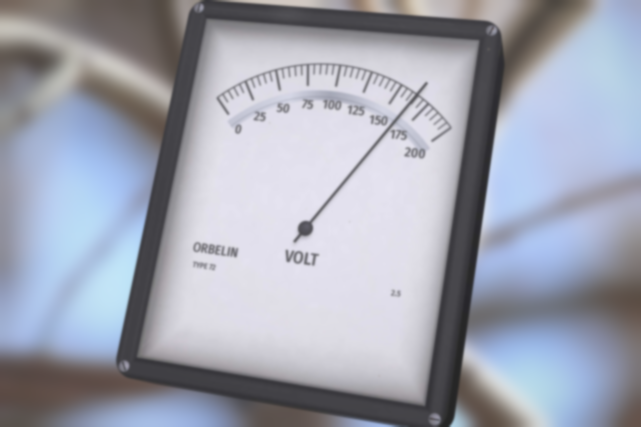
165
